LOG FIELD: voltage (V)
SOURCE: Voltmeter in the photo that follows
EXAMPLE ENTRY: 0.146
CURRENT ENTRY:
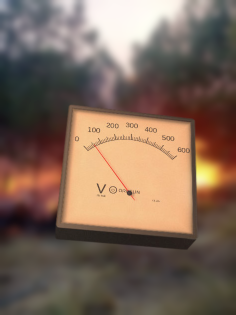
50
